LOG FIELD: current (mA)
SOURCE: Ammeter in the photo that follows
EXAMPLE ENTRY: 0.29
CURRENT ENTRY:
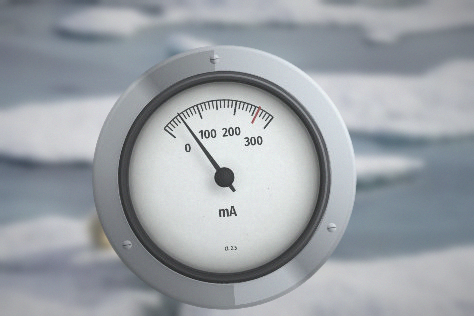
50
